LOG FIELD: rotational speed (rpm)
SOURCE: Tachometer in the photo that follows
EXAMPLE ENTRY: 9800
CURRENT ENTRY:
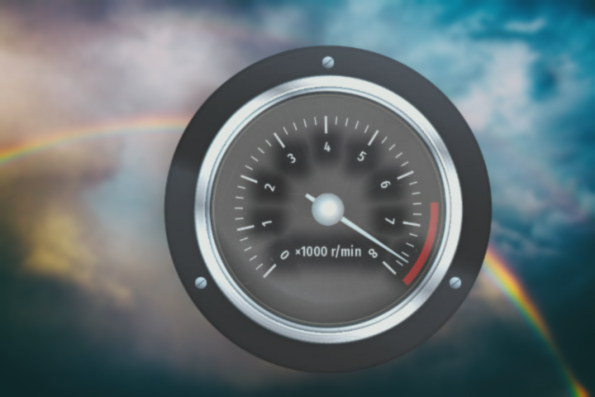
7700
